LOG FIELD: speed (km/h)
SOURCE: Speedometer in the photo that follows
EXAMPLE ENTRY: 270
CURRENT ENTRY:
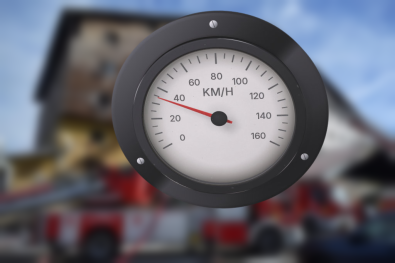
35
